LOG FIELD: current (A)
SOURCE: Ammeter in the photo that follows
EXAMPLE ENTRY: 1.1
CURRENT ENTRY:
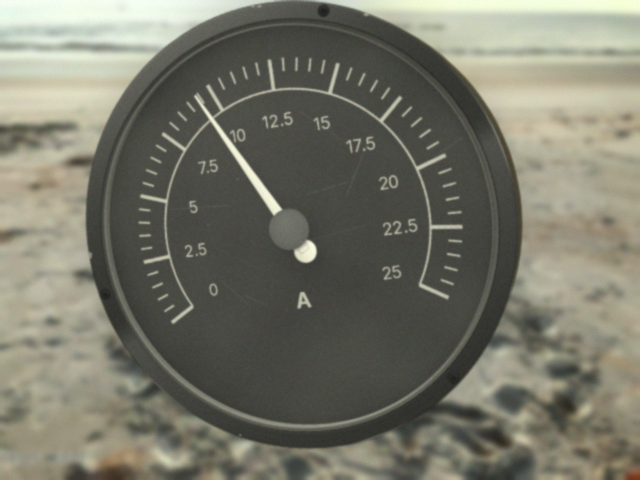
9.5
